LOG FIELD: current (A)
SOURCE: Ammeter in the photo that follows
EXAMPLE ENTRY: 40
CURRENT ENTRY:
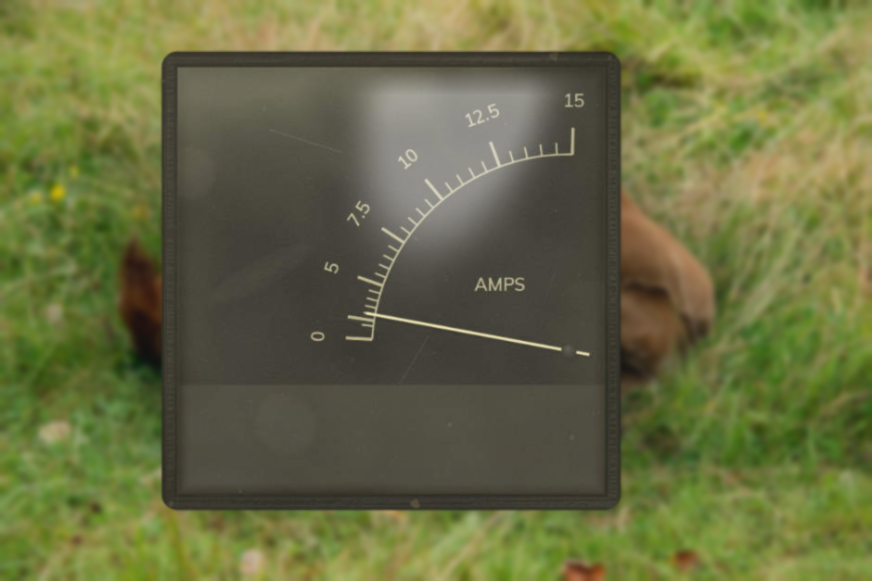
3
